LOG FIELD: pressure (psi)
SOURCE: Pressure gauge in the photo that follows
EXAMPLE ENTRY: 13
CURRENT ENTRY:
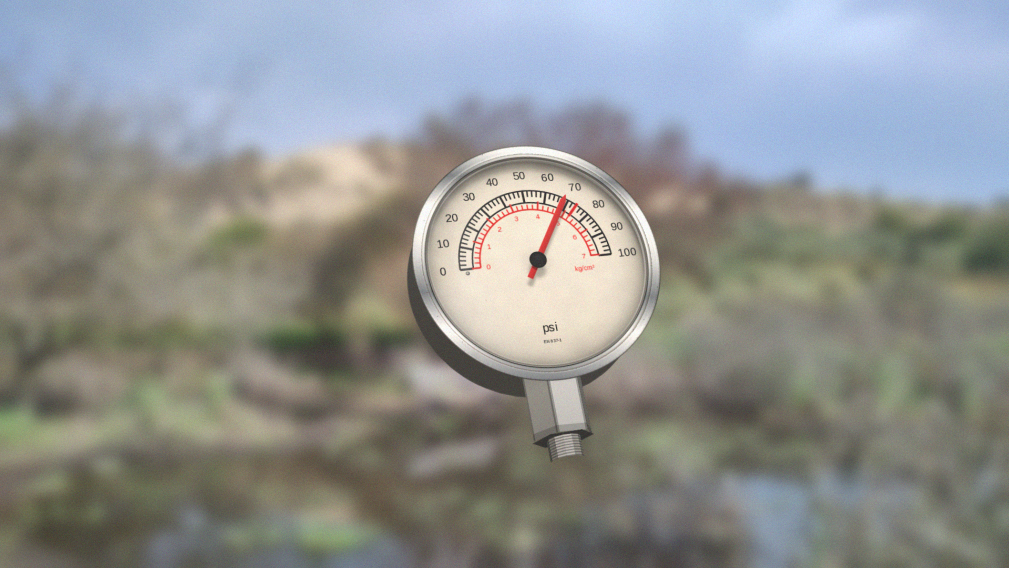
68
